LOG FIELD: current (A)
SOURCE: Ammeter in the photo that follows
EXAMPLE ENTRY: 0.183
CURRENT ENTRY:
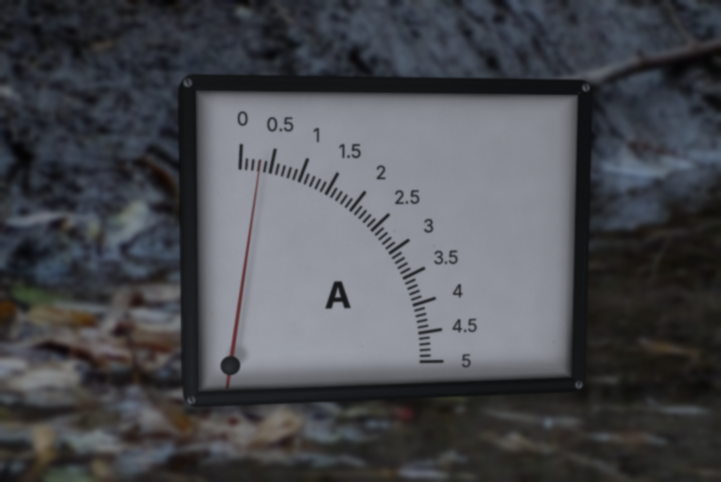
0.3
